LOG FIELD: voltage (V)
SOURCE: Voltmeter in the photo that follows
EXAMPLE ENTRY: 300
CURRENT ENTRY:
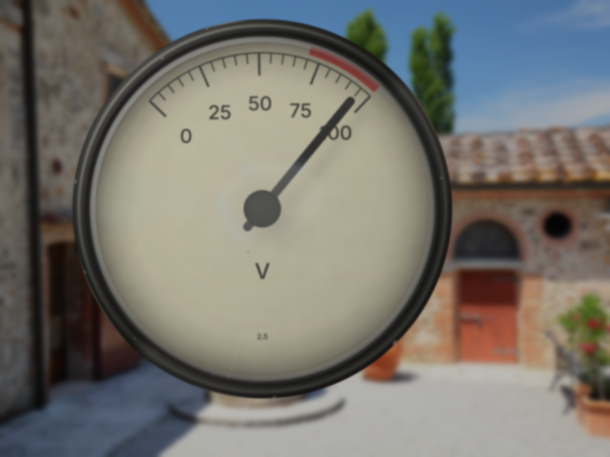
95
